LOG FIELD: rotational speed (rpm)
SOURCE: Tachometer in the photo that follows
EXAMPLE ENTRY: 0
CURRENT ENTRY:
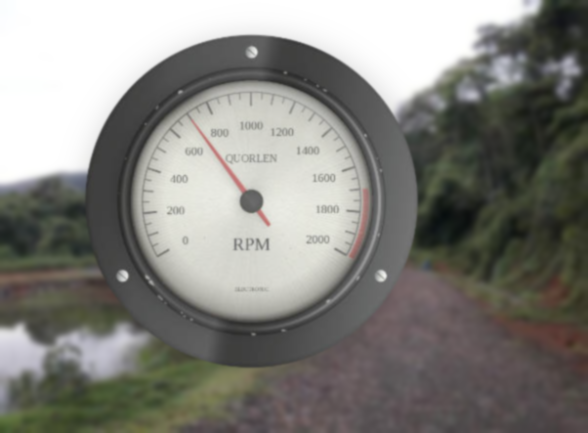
700
